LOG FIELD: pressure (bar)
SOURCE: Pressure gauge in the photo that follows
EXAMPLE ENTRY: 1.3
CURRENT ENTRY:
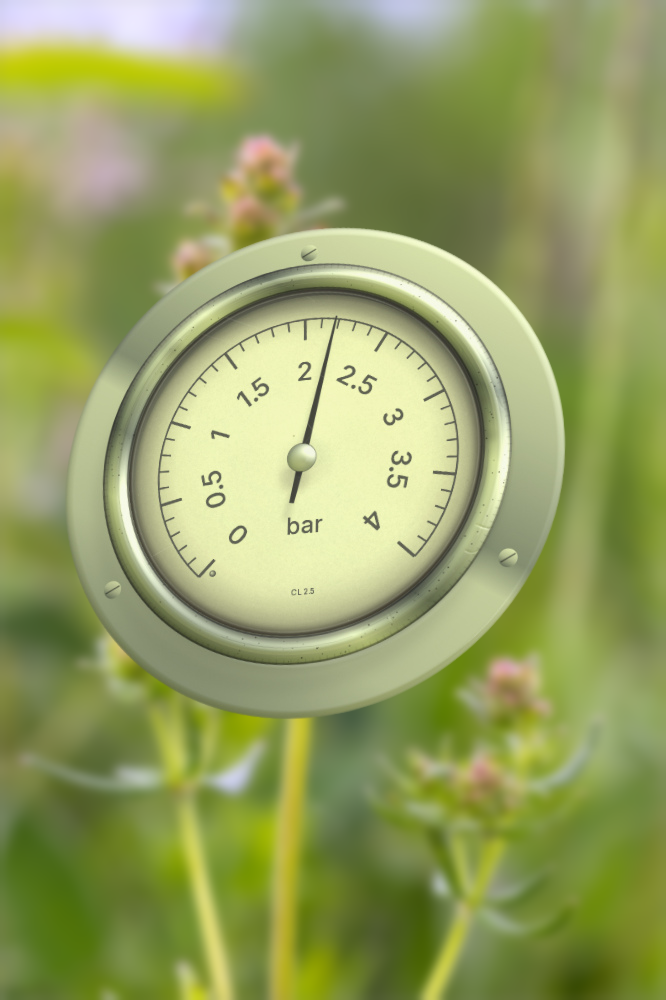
2.2
